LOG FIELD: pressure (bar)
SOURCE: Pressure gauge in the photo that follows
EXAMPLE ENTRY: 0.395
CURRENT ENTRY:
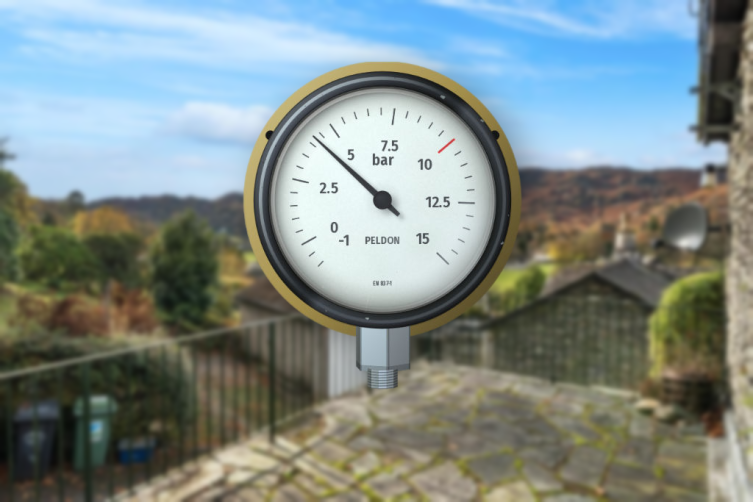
4.25
